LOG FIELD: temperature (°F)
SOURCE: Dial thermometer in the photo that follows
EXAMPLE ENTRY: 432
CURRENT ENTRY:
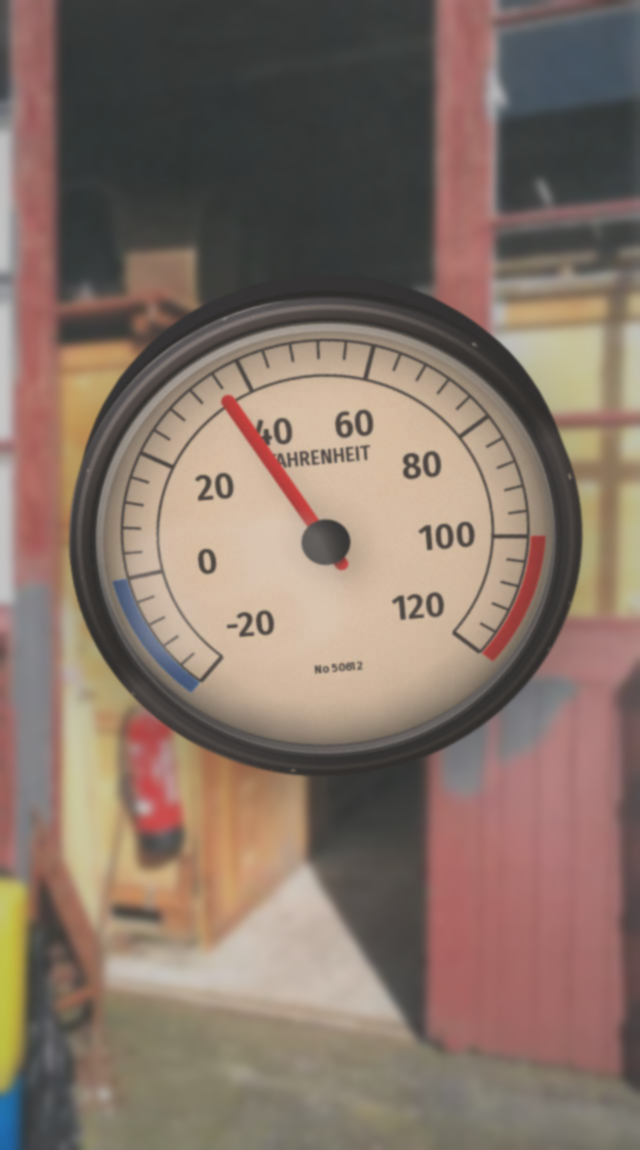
36
